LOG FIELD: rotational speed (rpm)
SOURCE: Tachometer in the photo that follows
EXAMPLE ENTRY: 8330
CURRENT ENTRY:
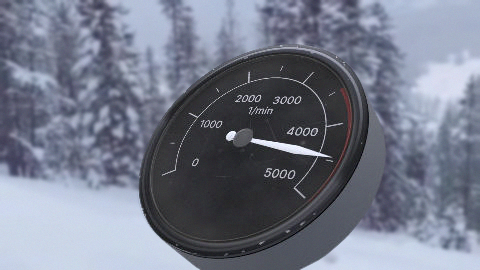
4500
